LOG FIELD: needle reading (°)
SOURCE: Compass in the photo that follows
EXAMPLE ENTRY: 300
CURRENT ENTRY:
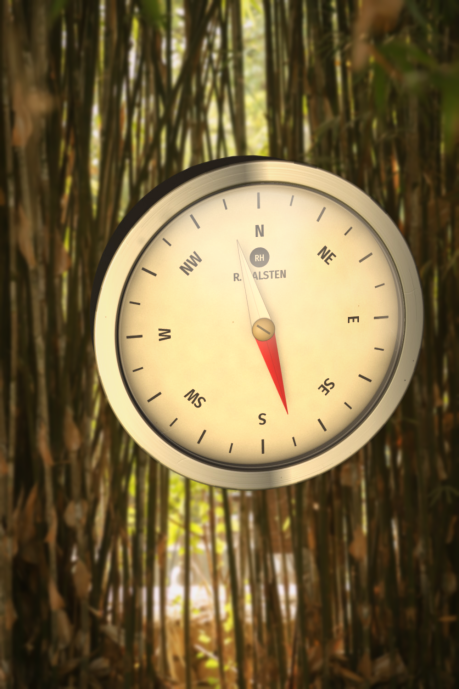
165
